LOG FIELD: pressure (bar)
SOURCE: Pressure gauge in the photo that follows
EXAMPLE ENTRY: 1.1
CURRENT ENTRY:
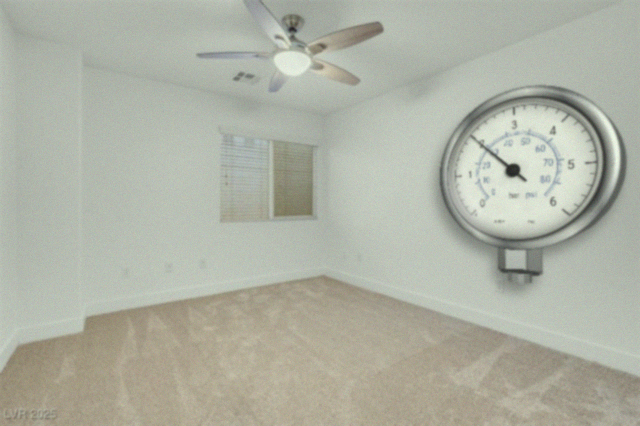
2
